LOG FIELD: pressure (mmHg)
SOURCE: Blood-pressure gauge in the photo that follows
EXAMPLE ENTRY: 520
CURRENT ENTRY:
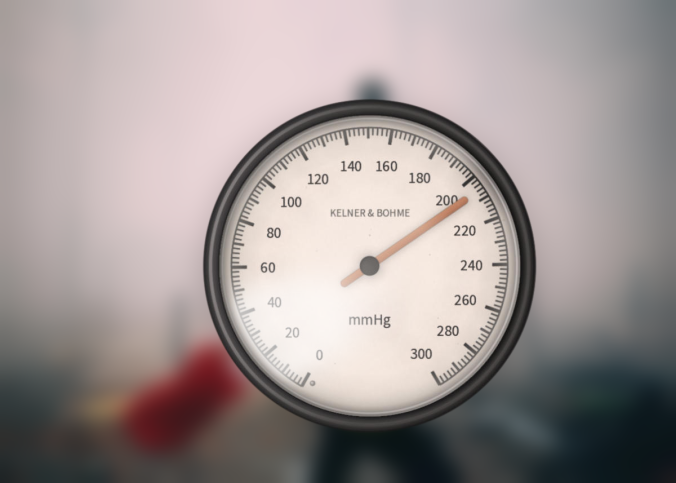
206
